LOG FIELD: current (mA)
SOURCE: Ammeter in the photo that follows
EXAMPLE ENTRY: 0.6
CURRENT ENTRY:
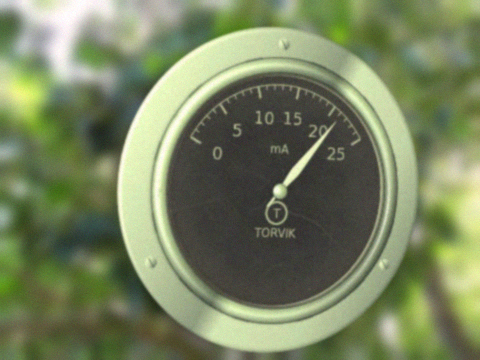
21
